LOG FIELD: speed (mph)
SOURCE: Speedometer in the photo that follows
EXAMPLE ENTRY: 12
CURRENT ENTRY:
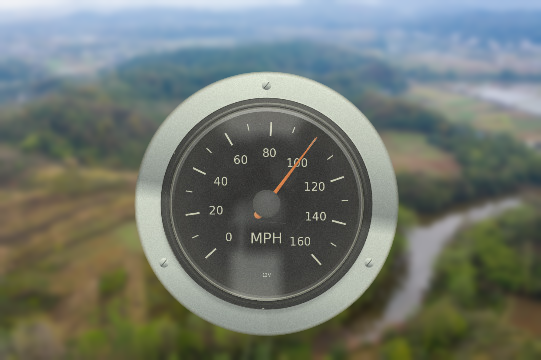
100
